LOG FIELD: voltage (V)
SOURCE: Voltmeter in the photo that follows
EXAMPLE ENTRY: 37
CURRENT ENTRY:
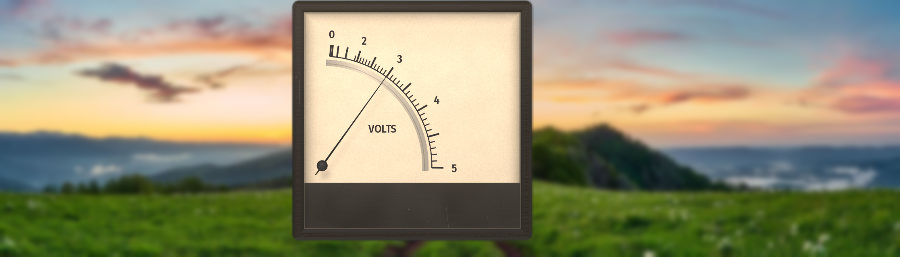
3
